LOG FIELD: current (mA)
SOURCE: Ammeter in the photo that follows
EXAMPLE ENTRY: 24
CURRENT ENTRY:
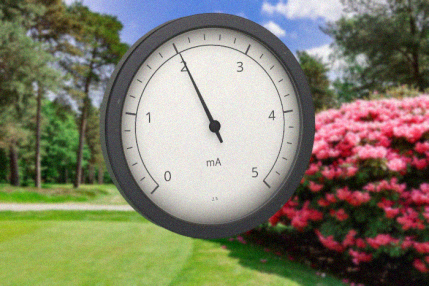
2
